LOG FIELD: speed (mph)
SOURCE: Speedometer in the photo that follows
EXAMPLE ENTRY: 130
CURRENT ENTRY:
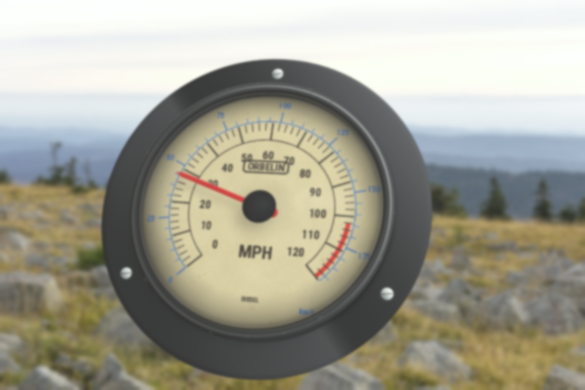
28
